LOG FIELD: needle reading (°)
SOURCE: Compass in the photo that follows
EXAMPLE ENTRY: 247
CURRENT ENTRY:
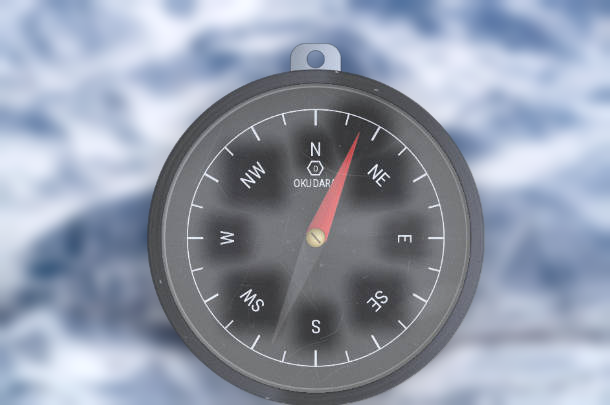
22.5
